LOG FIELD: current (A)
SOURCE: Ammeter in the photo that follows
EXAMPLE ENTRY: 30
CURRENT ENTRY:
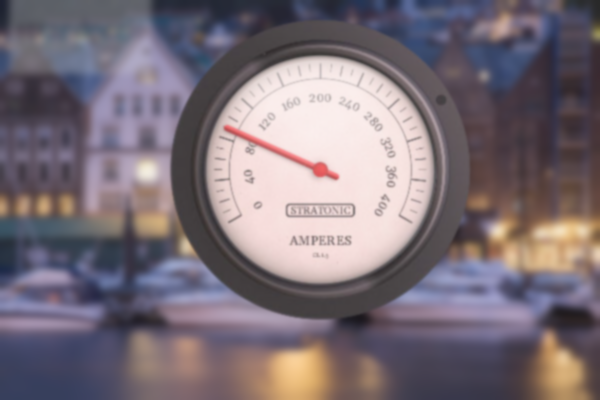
90
